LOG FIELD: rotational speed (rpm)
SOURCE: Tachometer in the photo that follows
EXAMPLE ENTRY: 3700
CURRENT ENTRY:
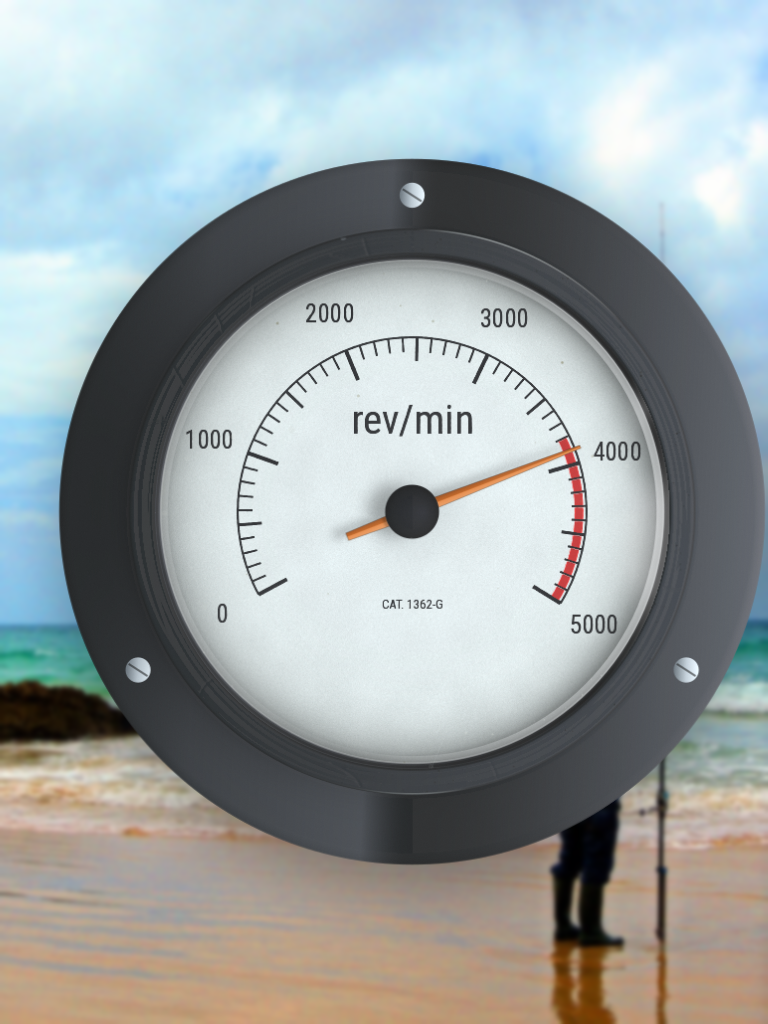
3900
